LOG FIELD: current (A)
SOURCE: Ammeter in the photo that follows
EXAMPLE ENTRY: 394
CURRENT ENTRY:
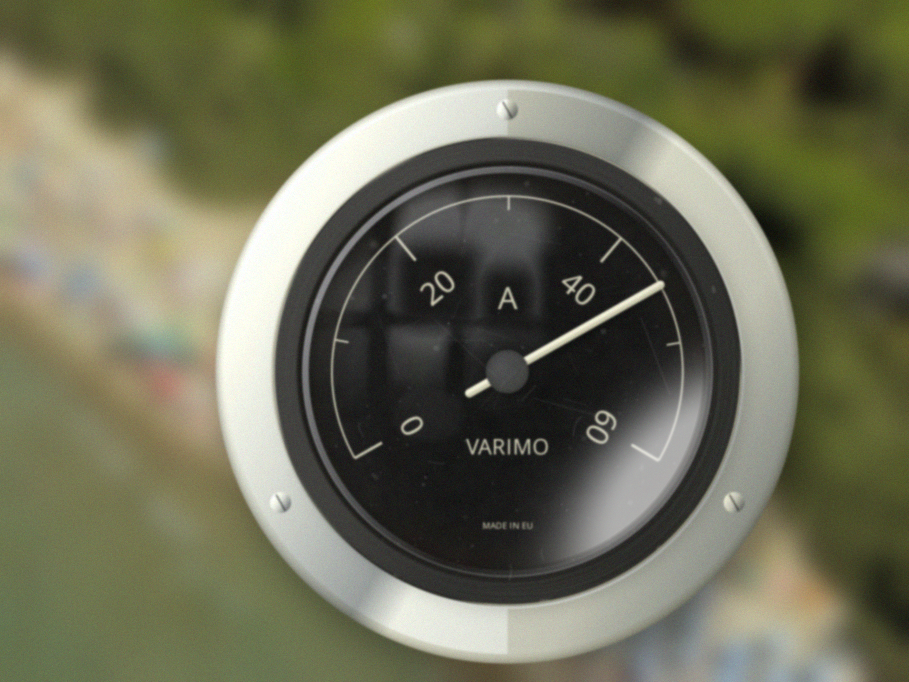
45
